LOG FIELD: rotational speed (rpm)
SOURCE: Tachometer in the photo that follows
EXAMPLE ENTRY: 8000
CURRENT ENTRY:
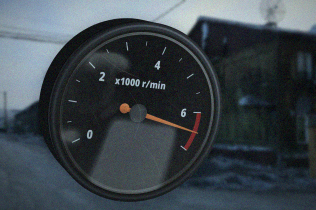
6500
